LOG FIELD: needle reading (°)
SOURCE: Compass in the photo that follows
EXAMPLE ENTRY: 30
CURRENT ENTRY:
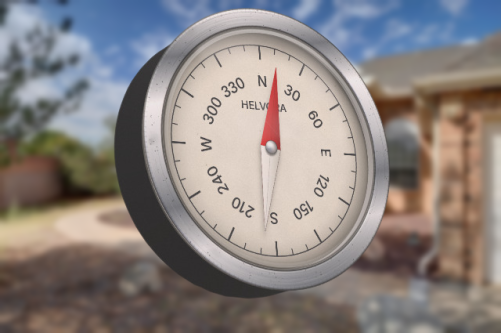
10
